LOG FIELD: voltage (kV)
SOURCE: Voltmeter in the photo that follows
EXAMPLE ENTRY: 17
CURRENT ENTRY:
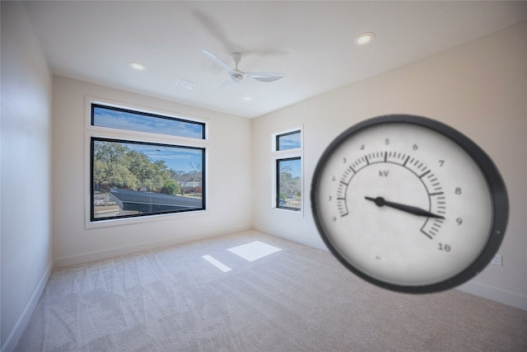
9
